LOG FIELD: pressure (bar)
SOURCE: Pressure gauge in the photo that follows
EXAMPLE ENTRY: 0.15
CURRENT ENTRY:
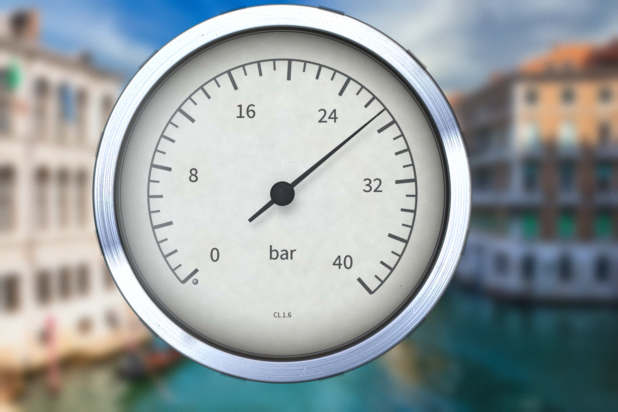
27
